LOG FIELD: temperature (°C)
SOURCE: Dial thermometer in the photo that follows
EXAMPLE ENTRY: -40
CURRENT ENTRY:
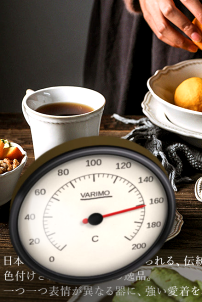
160
